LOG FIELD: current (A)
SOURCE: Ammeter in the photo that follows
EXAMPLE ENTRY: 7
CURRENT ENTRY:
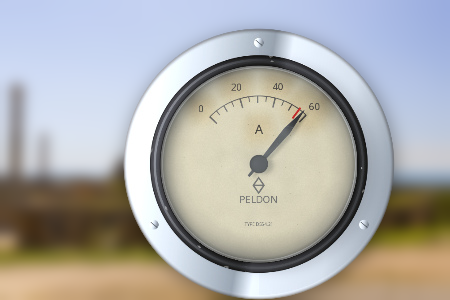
57.5
